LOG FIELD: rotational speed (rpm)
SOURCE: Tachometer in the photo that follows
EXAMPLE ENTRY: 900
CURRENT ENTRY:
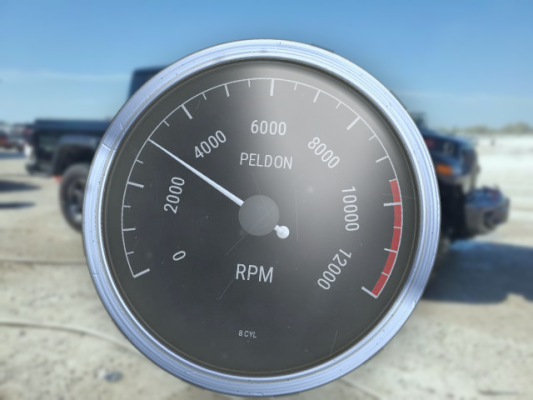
3000
